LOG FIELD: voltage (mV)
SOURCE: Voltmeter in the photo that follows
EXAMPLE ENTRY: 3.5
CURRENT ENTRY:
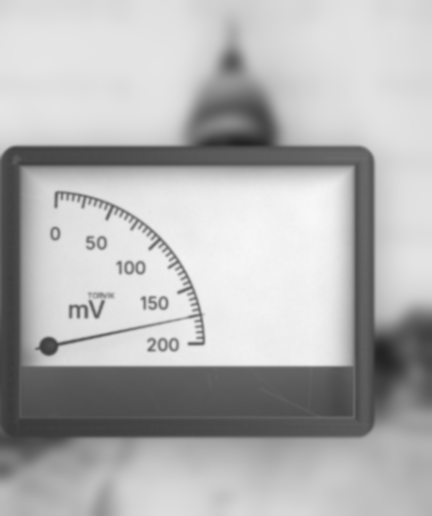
175
